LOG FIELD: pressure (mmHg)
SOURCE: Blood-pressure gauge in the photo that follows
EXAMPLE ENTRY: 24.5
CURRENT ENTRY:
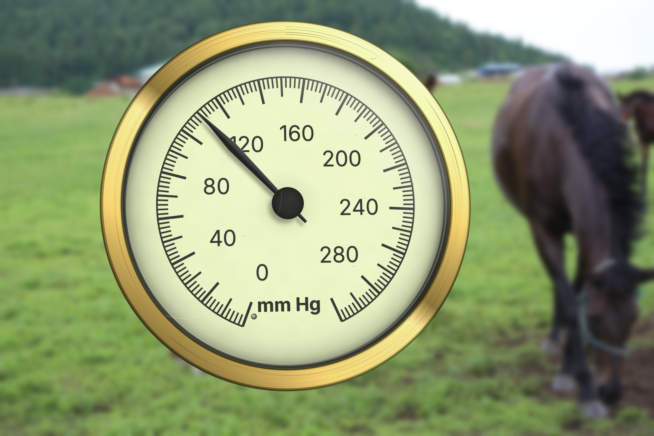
110
